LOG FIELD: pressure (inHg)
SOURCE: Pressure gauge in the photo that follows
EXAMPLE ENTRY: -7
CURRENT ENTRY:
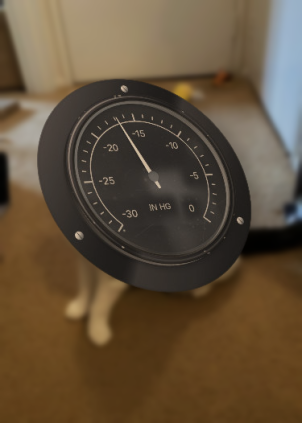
-17
